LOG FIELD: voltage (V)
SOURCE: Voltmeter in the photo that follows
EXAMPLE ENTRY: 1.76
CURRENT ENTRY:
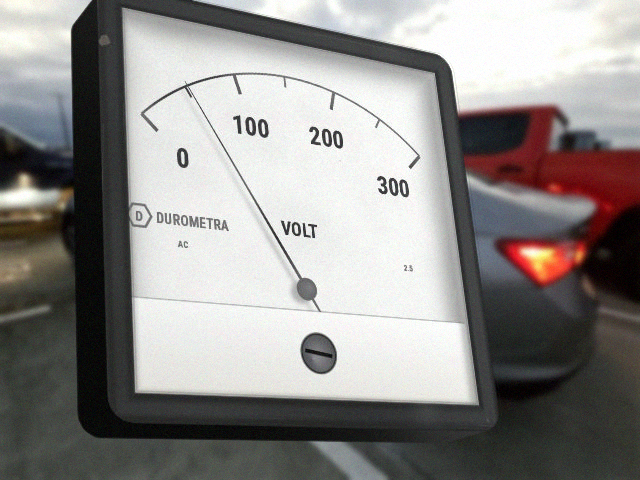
50
